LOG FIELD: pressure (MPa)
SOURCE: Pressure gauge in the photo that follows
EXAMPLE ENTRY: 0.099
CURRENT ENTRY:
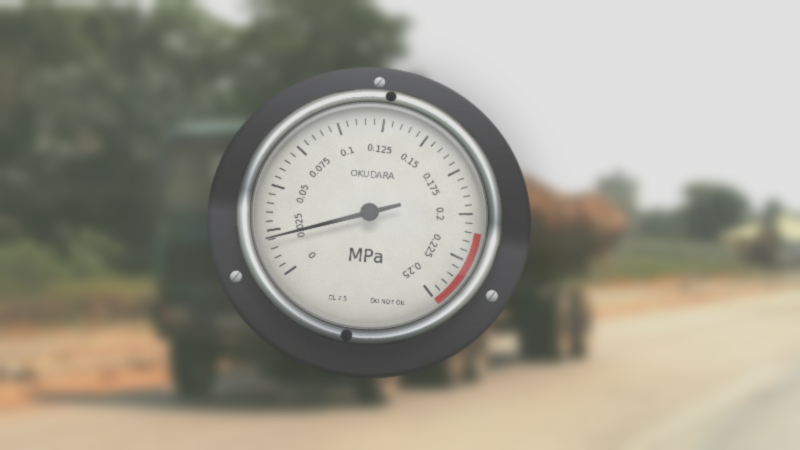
0.02
